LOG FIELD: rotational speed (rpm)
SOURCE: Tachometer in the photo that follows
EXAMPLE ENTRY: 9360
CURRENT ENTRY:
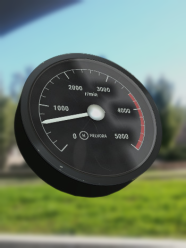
600
